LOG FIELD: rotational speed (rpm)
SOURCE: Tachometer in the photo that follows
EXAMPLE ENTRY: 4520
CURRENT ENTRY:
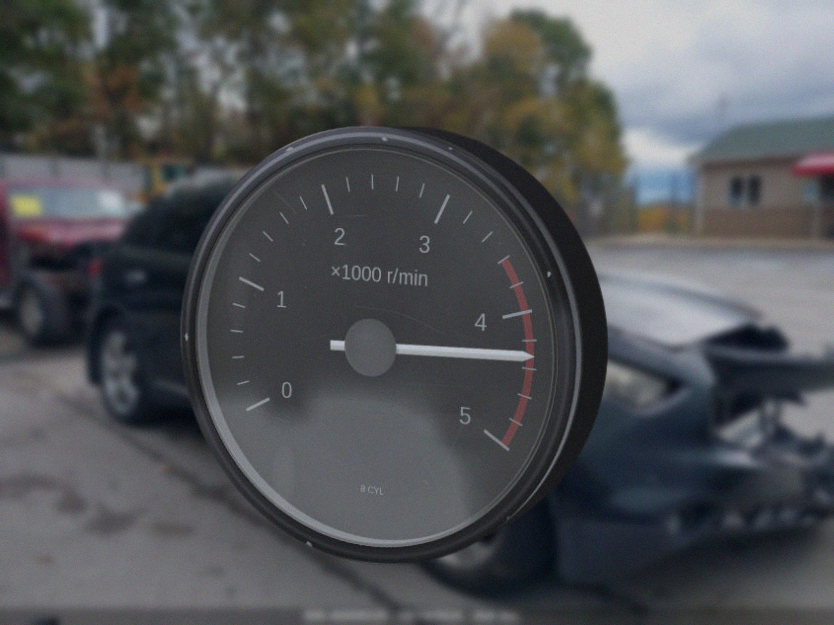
4300
